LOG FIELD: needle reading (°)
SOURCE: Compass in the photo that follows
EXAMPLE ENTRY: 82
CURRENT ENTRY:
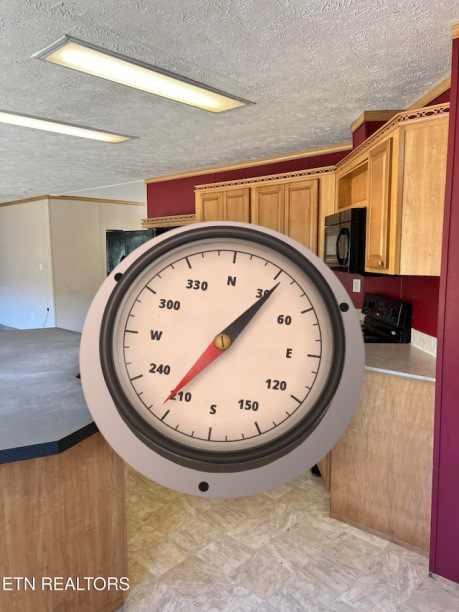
215
